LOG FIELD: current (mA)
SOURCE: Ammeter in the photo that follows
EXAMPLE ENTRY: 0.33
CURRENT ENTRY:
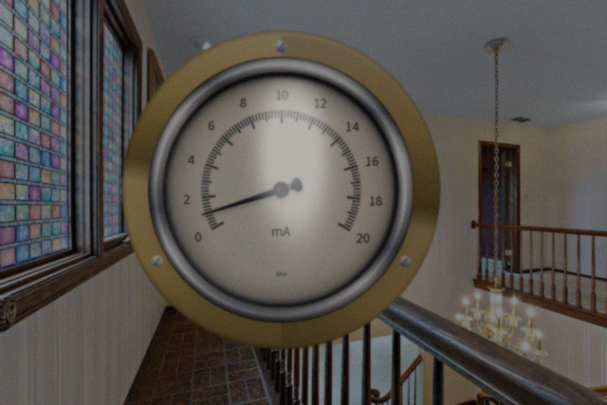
1
